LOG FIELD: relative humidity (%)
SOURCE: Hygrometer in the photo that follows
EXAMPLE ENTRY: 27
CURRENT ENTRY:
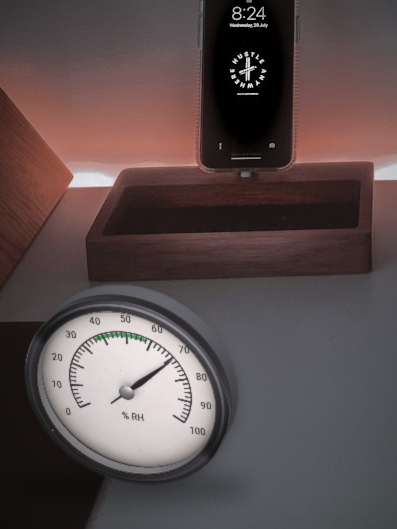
70
